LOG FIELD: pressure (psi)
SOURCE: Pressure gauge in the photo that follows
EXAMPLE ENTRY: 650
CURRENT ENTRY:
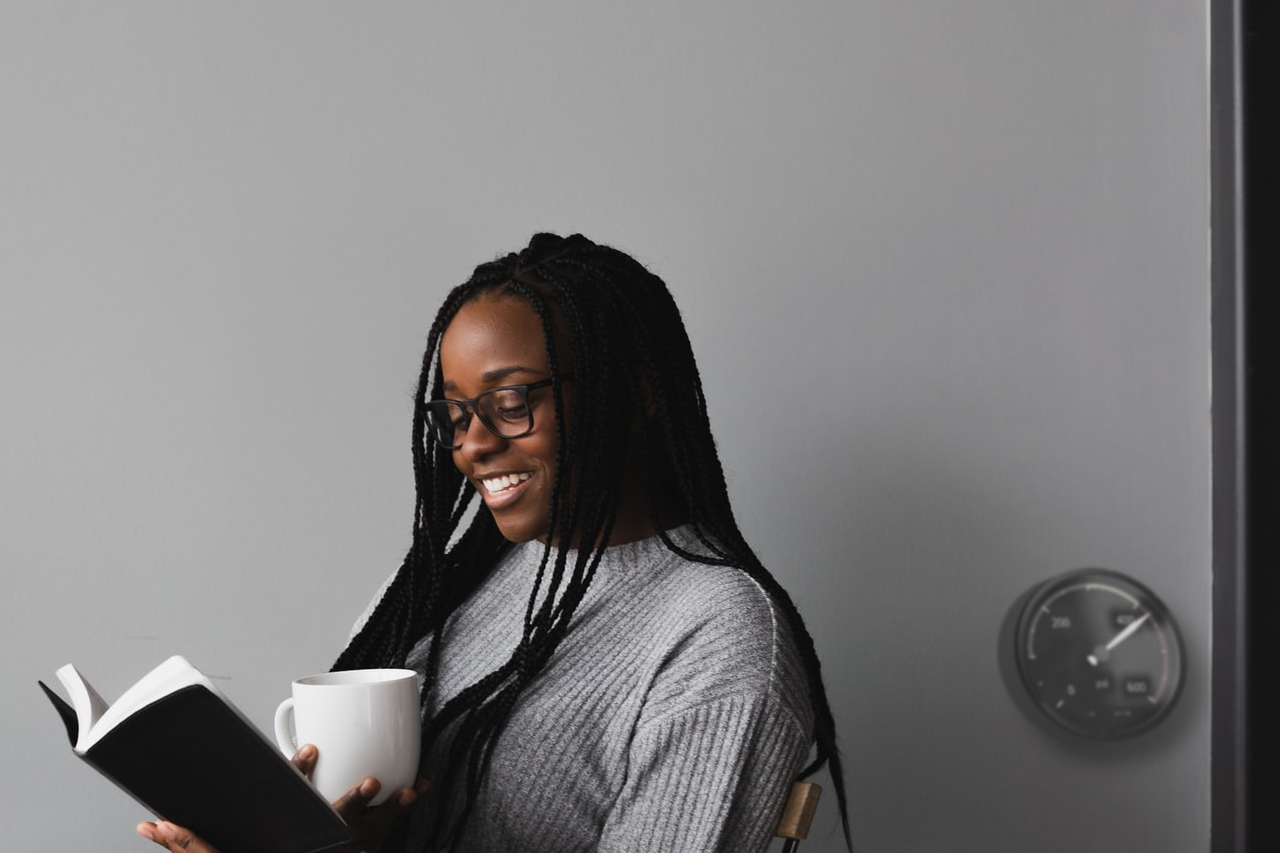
425
